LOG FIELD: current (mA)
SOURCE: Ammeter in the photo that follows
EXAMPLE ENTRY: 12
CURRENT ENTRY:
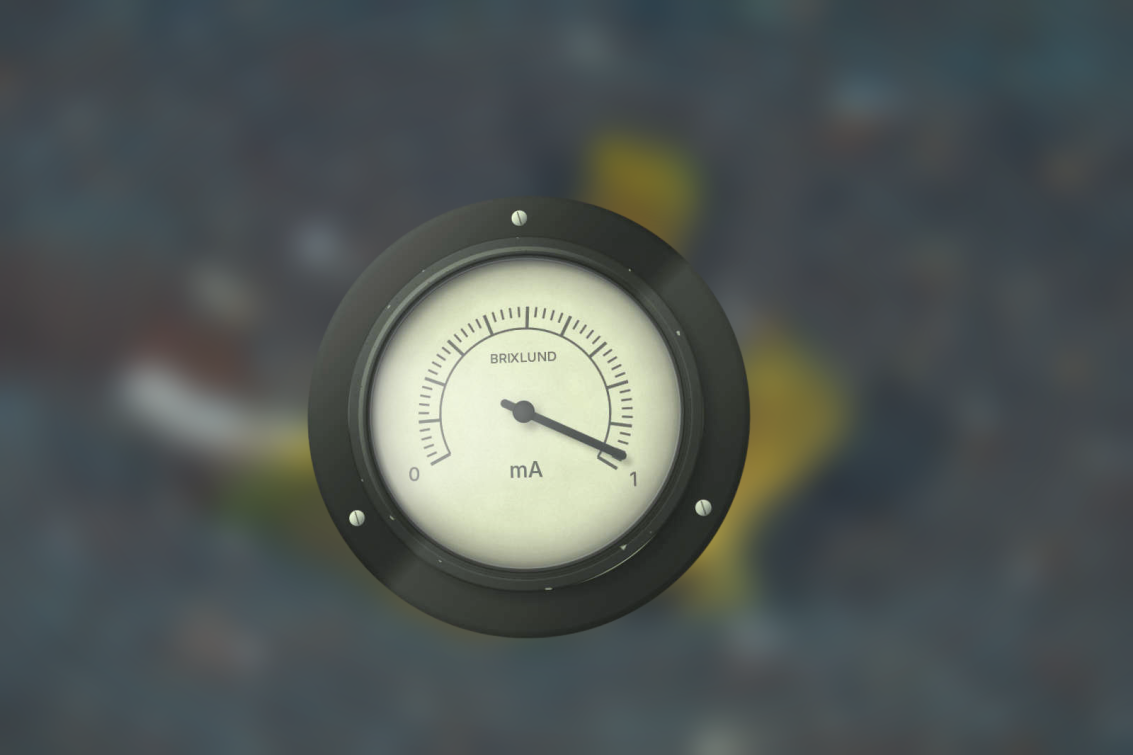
0.97
